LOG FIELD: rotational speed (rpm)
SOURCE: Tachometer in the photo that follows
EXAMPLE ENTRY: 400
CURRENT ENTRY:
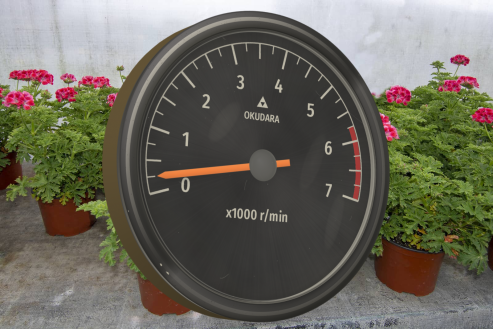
250
